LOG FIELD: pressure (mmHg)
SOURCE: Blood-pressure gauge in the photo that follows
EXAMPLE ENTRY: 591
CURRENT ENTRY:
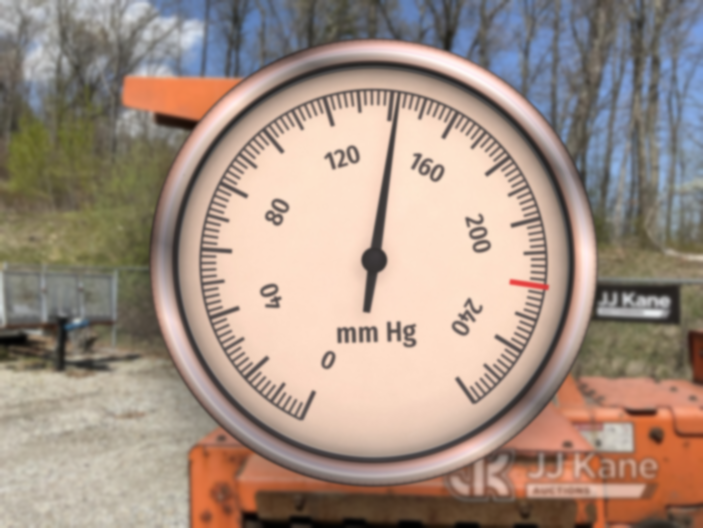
142
